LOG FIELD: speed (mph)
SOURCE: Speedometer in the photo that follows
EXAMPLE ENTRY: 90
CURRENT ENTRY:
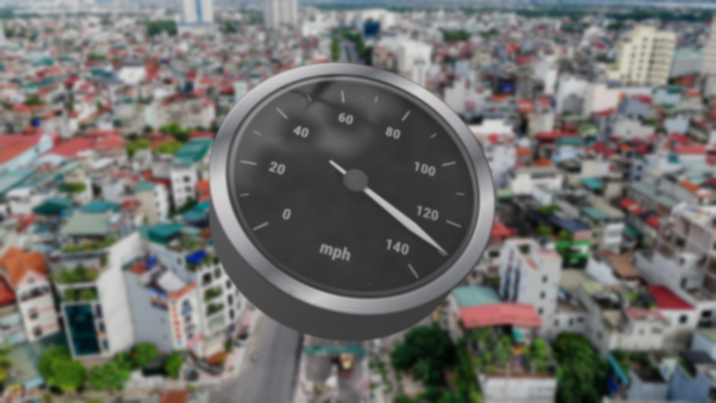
130
